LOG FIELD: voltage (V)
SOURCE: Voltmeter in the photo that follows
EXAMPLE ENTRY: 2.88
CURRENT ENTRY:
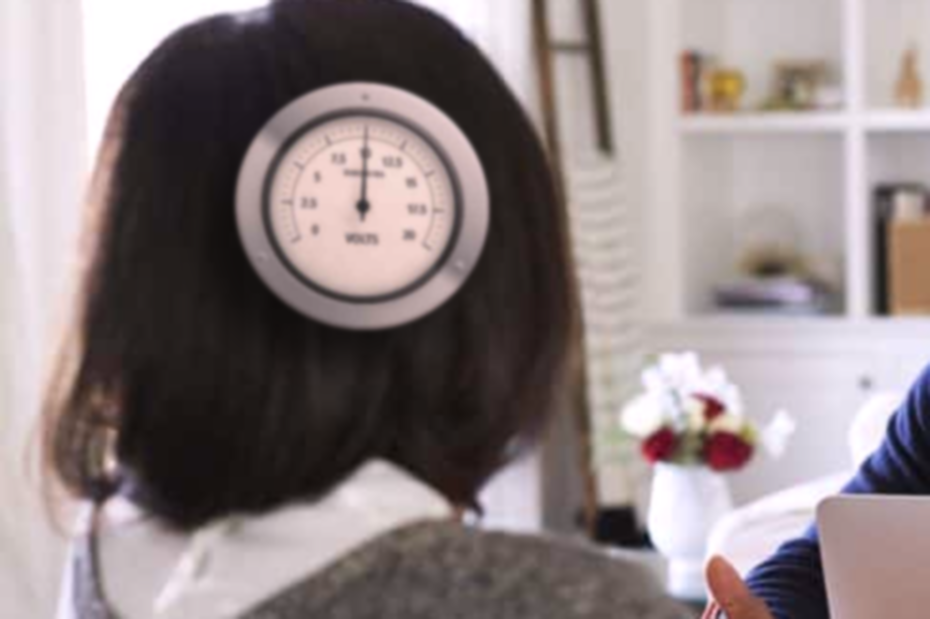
10
